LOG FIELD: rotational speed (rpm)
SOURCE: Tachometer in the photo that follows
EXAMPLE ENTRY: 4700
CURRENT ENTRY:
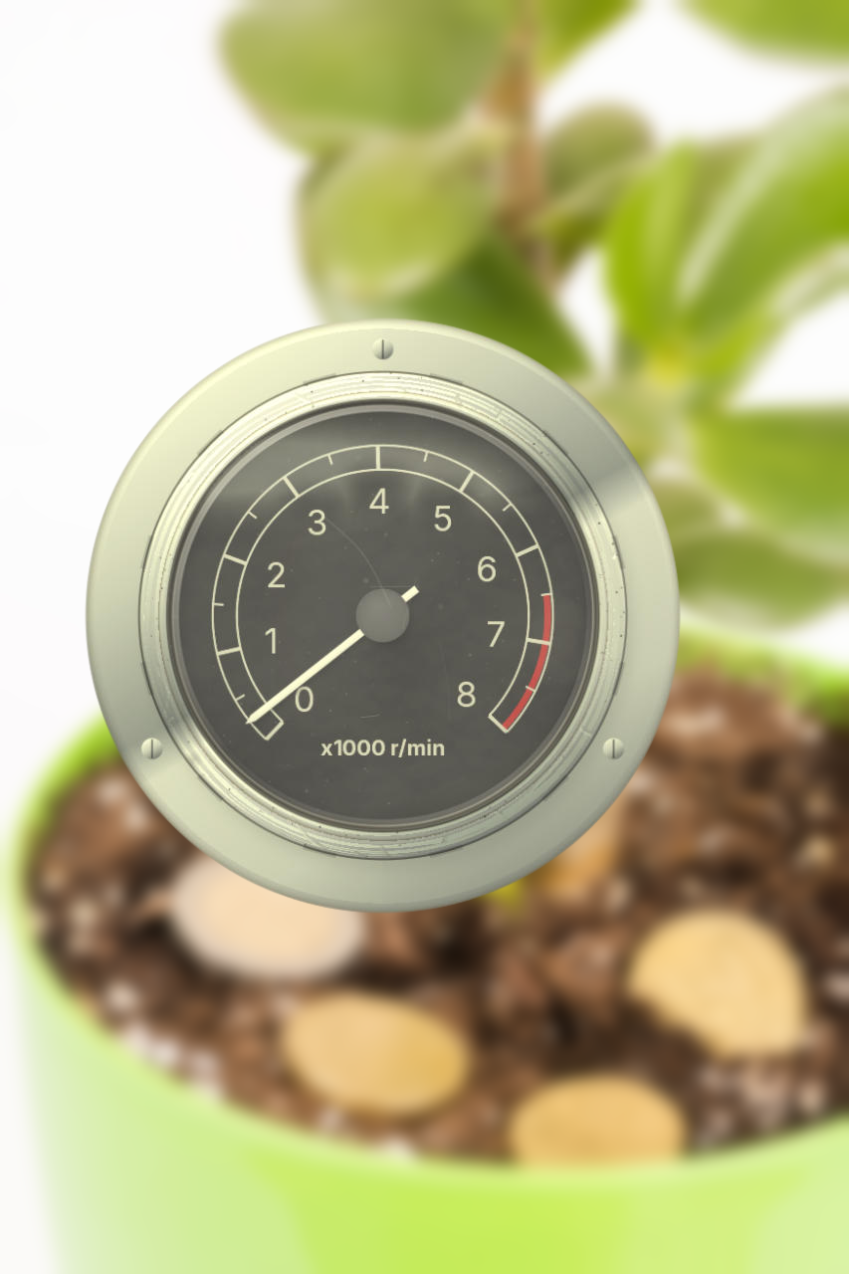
250
